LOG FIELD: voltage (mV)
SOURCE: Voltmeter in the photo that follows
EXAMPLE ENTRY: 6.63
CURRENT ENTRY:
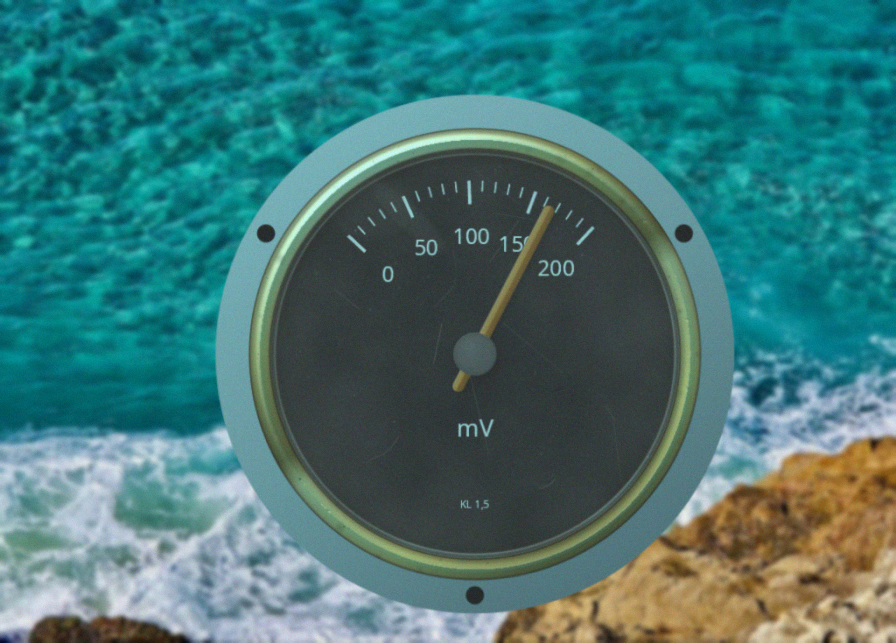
165
